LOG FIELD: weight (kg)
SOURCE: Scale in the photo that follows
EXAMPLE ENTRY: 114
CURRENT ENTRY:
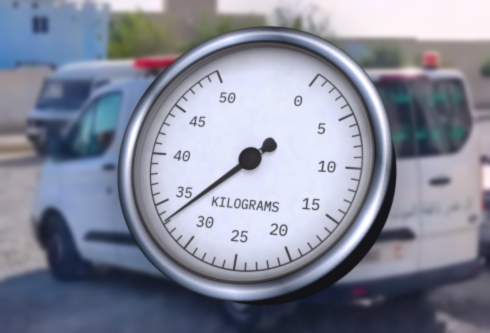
33
